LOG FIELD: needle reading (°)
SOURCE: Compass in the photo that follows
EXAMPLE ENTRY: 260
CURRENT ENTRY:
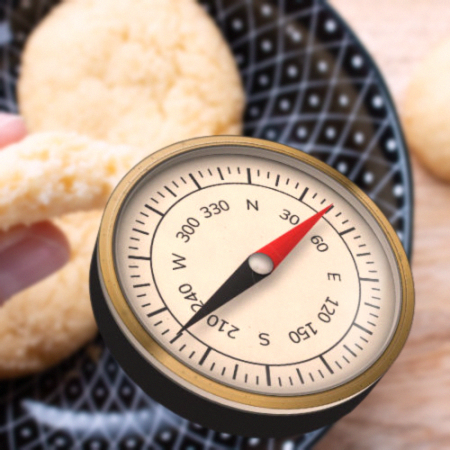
45
